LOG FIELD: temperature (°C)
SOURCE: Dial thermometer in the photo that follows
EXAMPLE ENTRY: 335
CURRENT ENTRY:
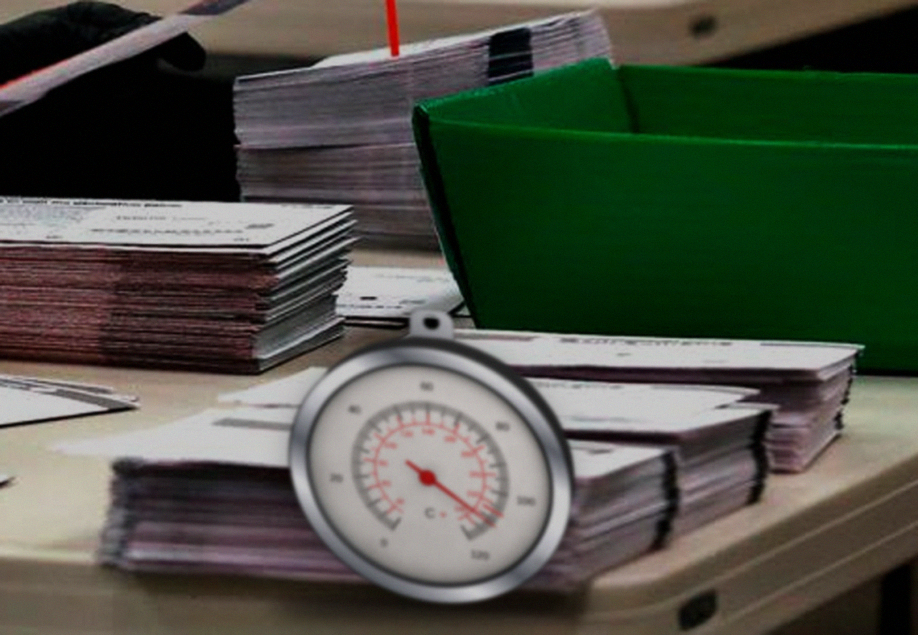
110
